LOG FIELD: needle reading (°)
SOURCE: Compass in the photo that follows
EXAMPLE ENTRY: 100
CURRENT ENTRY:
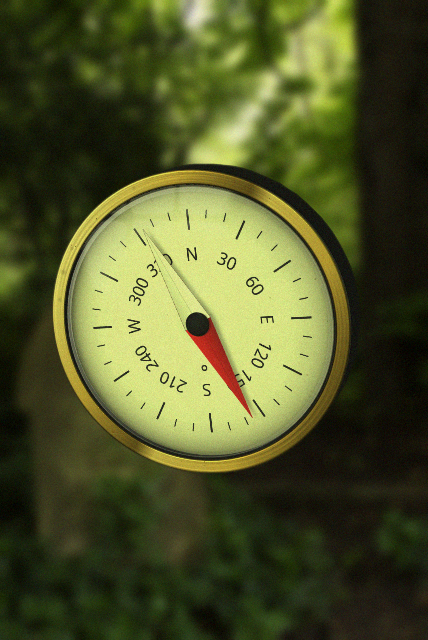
155
